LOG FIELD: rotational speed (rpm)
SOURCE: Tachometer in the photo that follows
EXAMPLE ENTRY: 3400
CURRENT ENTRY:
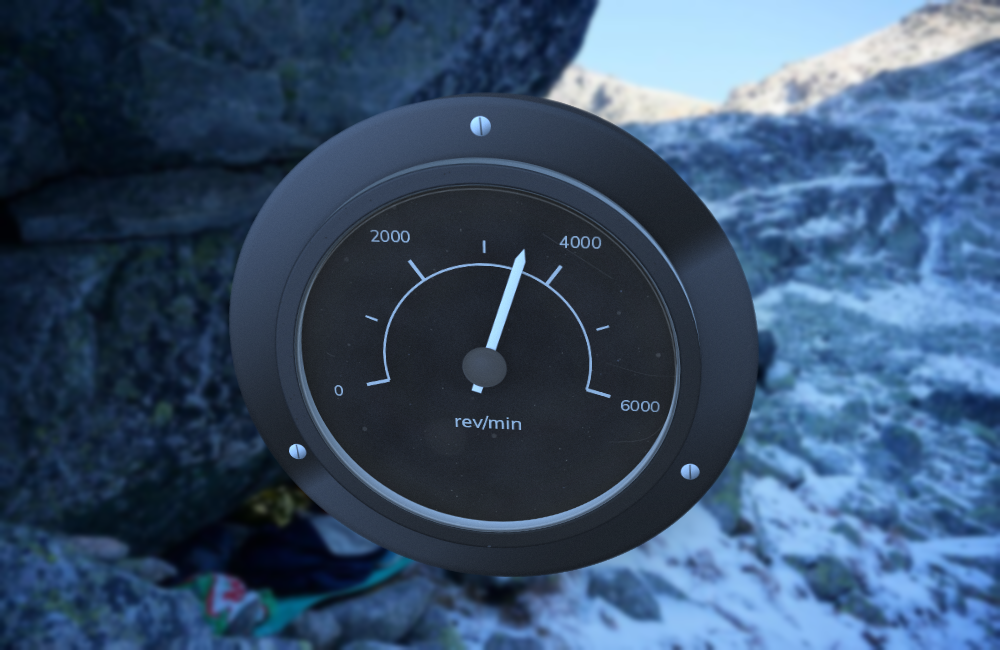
3500
